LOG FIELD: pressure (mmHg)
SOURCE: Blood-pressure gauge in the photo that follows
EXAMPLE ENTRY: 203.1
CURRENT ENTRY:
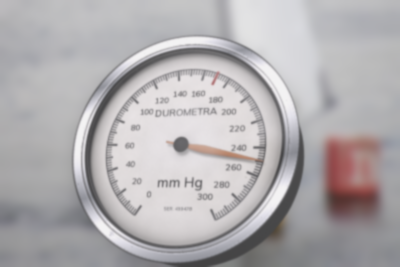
250
